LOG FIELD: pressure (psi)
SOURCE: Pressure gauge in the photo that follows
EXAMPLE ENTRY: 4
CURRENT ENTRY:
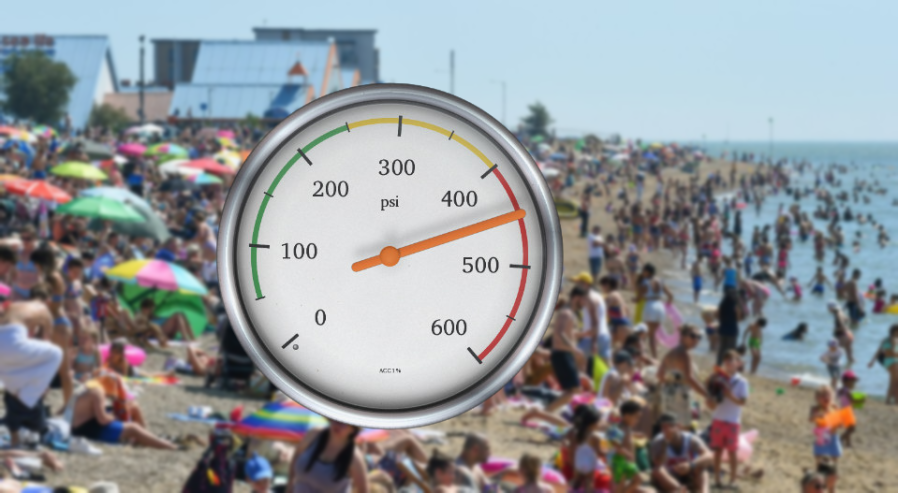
450
